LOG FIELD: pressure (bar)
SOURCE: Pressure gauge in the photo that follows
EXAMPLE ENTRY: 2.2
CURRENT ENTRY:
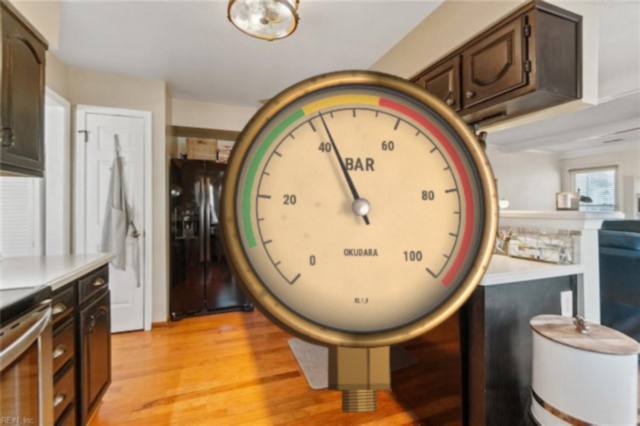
42.5
